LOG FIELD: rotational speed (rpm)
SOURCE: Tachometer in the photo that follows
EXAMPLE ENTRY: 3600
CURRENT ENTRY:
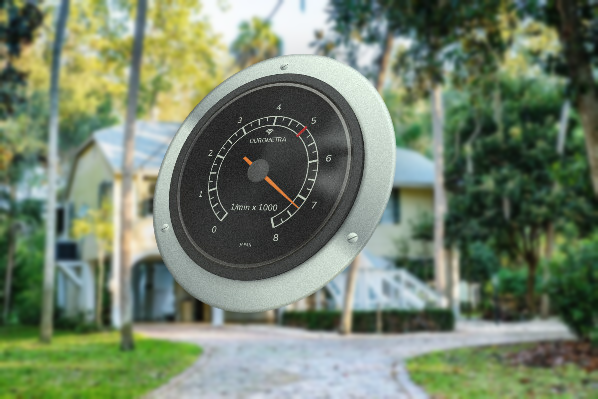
7250
